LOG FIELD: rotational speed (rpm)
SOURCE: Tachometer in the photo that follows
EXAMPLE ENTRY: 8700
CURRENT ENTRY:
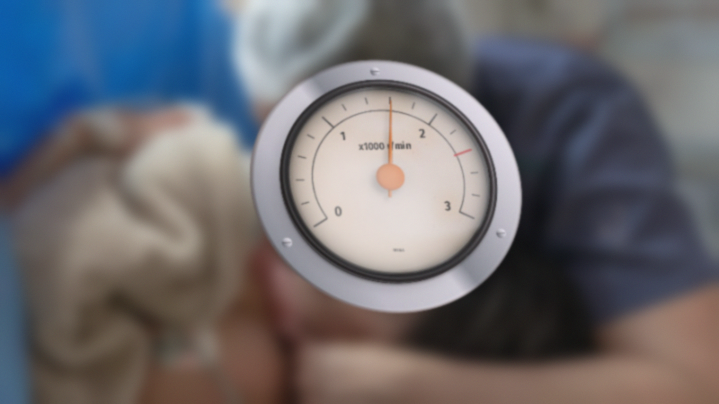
1600
